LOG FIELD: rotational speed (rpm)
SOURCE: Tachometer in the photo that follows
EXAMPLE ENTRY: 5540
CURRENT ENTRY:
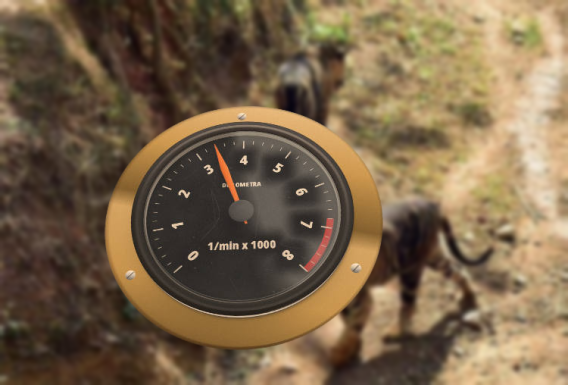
3400
